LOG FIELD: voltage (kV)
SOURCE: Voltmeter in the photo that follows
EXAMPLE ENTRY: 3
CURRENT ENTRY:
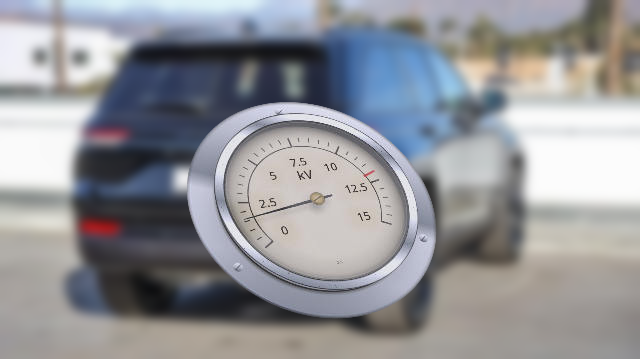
1.5
